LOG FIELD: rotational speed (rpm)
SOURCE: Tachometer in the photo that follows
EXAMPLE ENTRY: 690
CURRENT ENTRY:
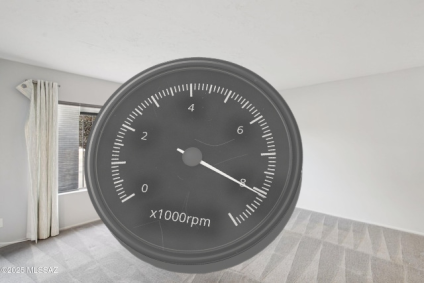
8100
